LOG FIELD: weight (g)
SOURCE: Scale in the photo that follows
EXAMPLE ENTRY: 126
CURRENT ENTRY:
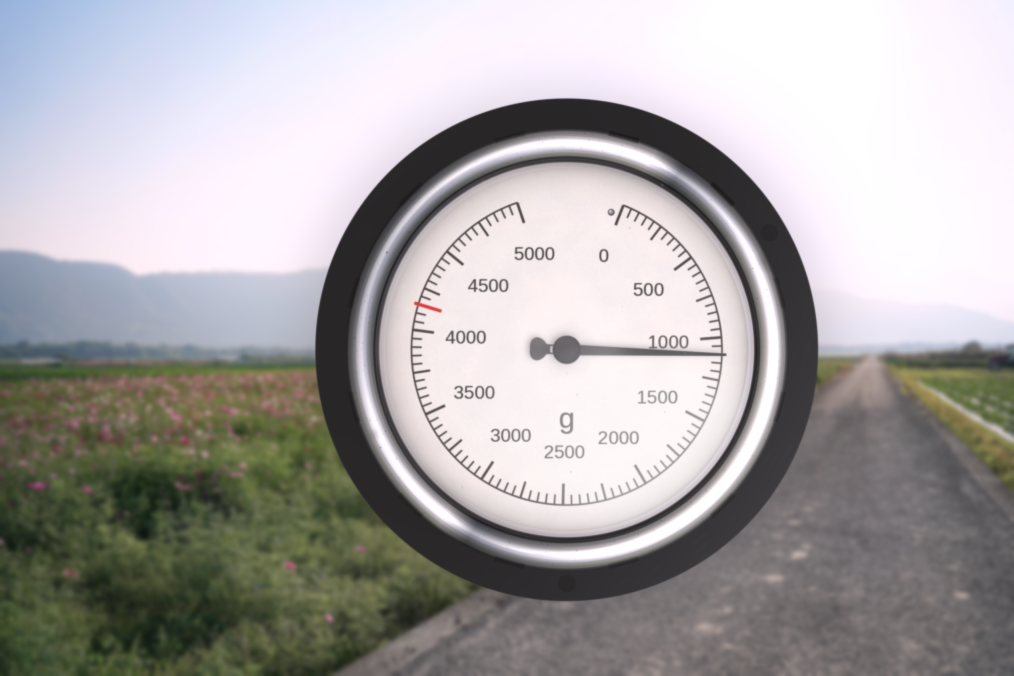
1100
